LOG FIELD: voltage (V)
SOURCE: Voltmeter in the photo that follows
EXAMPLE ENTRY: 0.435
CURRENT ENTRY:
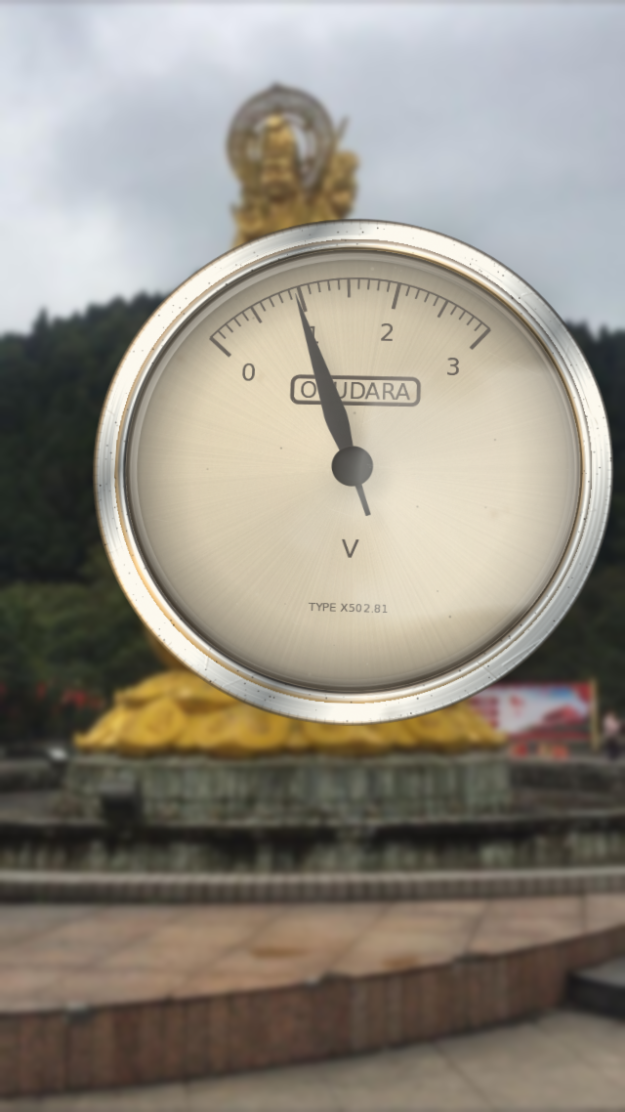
0.95
